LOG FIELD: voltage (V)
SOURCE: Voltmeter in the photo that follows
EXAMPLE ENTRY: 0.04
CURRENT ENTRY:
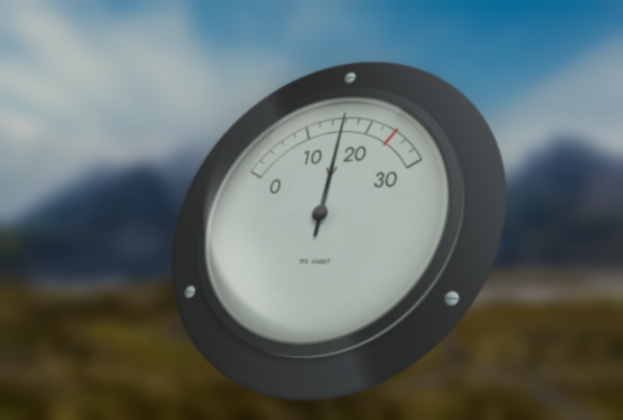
16
